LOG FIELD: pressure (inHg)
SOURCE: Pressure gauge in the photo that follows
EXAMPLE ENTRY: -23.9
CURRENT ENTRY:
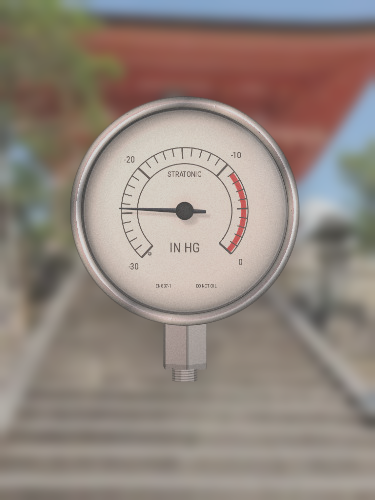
-24.5
